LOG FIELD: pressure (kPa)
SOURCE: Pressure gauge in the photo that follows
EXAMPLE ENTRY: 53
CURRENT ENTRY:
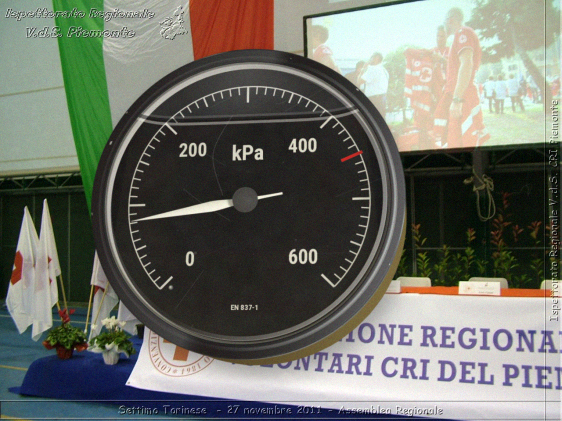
80
